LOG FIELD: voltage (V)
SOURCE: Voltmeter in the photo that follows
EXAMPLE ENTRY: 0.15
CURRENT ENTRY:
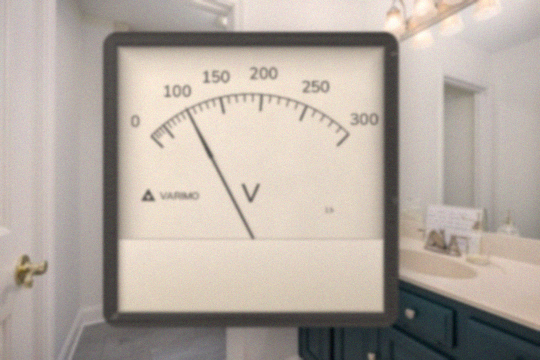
100
